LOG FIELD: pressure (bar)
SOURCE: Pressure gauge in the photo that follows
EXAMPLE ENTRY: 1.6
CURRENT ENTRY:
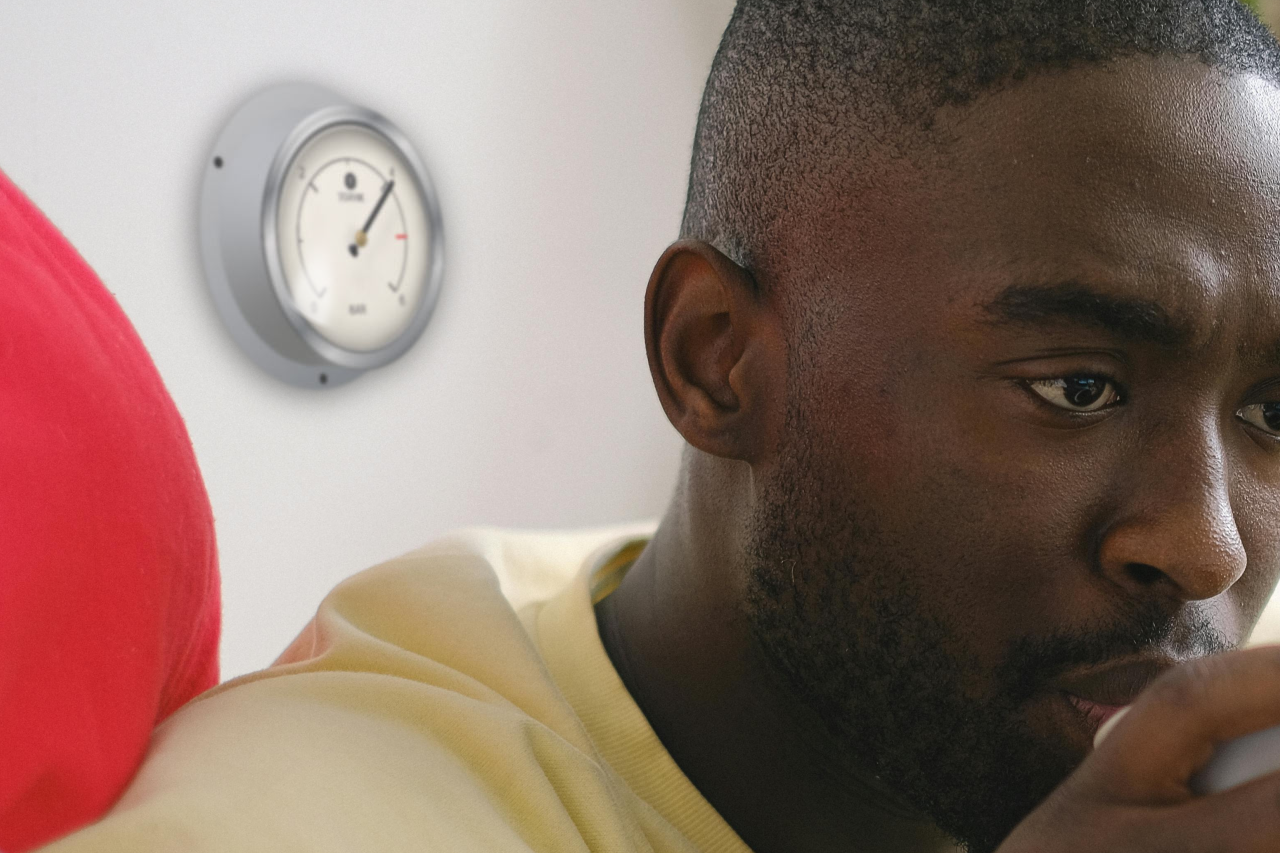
4
